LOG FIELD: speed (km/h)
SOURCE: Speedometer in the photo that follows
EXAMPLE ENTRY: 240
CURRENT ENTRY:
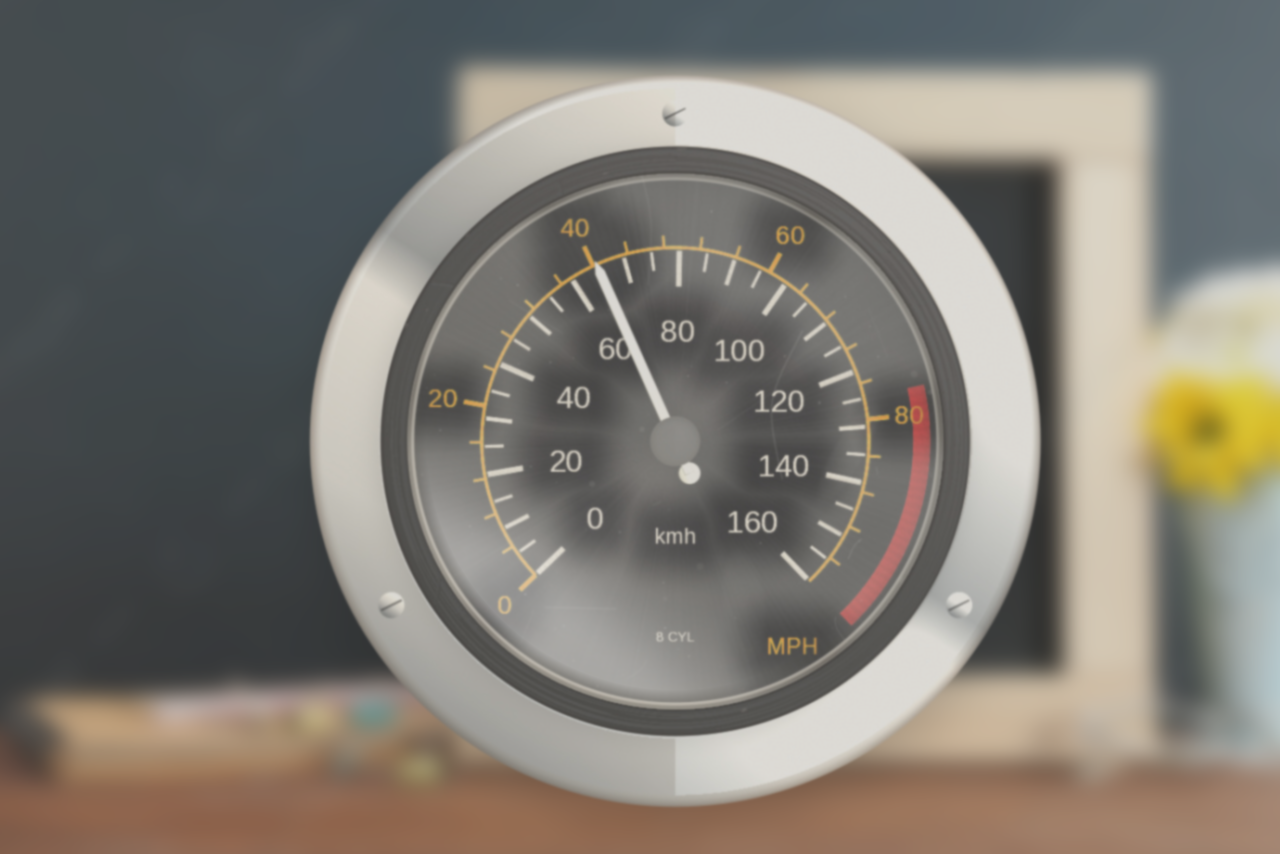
65
